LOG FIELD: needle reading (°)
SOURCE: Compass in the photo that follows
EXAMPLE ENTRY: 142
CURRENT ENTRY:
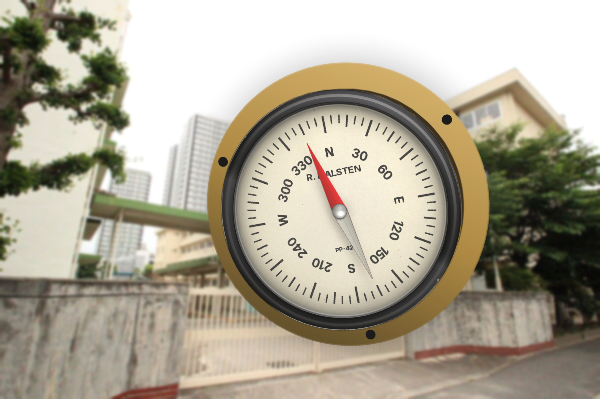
345
